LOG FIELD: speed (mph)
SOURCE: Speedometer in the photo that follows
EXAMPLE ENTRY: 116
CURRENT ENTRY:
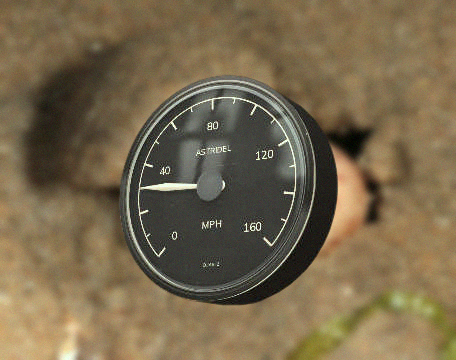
30
